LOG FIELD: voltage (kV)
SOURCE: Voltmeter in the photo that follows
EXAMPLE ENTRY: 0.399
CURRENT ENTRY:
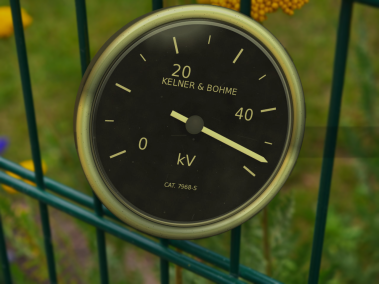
47.5
